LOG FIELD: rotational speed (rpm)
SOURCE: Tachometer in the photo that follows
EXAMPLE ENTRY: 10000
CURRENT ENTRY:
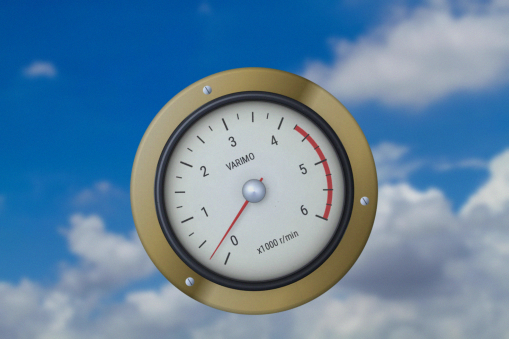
250
